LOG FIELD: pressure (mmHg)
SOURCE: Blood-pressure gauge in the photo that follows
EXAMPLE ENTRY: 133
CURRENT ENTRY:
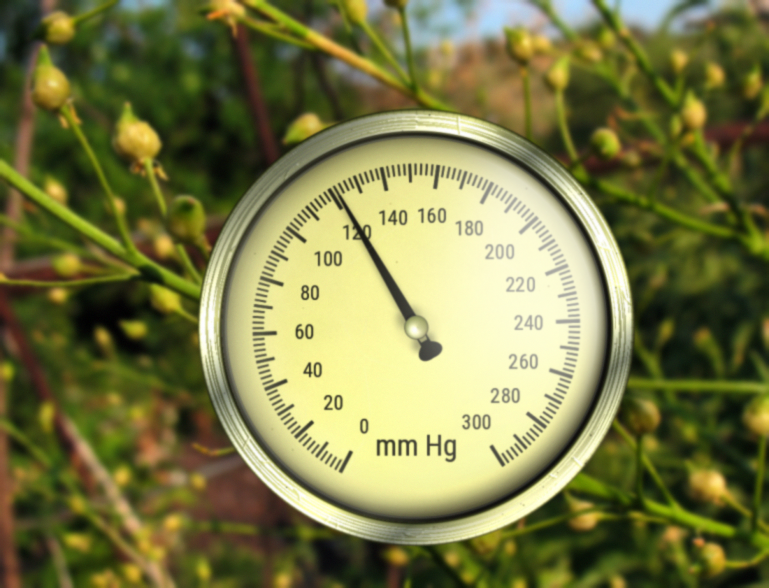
122
